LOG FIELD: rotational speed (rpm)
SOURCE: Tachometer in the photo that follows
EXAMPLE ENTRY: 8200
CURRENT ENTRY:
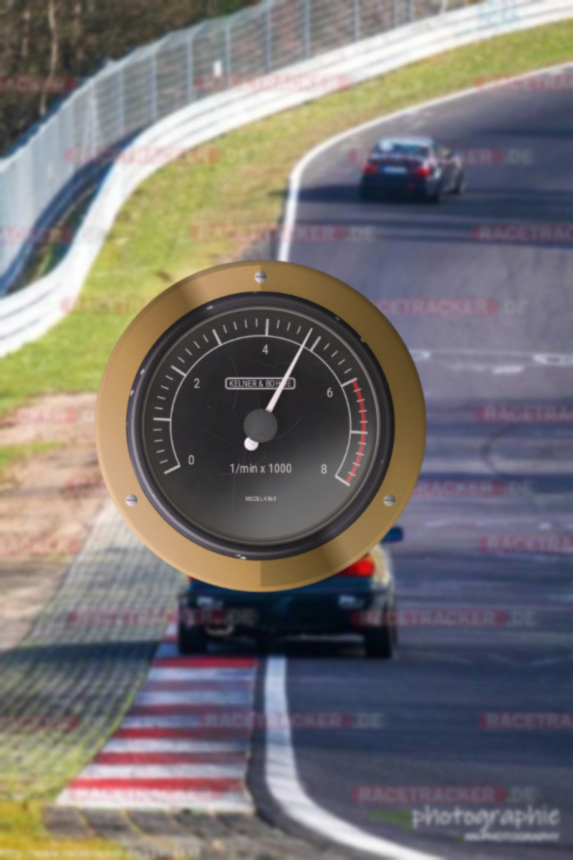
4800
